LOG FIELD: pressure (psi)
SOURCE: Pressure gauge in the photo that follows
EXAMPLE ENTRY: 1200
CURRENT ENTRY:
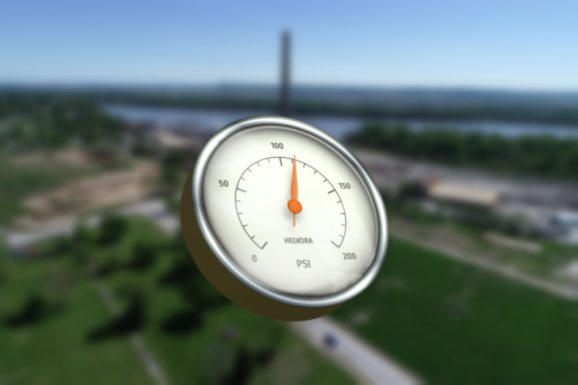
110
